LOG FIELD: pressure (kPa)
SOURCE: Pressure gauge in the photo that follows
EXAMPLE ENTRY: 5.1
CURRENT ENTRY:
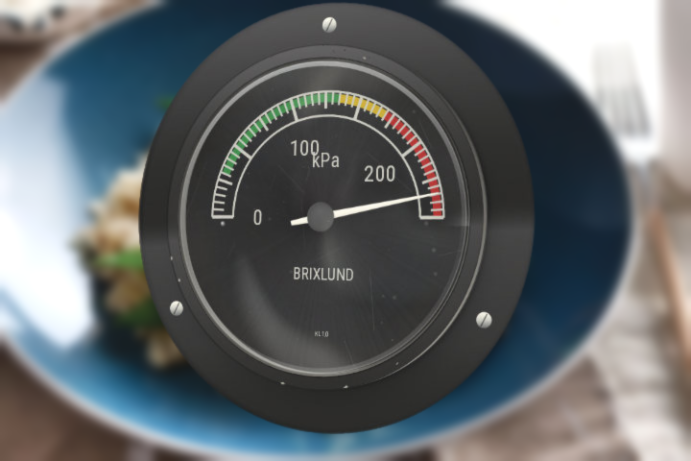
235
